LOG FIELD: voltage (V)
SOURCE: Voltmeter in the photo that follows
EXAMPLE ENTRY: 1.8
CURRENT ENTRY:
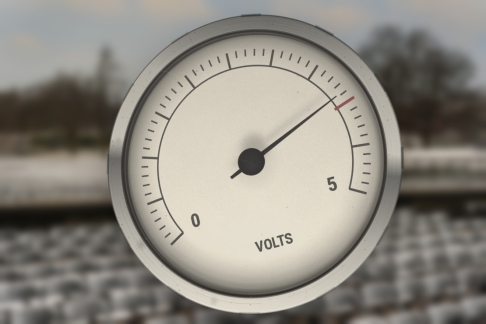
3.9
